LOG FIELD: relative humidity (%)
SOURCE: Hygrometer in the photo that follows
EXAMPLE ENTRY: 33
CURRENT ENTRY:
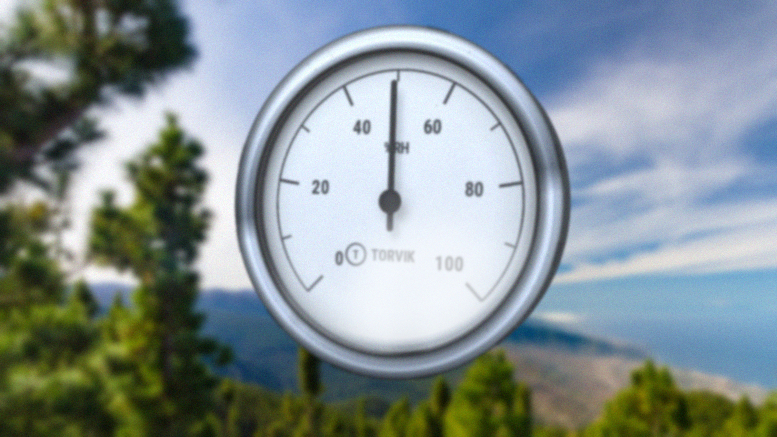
50
